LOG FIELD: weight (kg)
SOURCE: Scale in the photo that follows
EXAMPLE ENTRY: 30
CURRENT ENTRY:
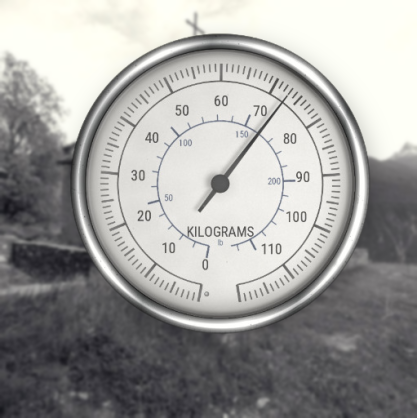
73
